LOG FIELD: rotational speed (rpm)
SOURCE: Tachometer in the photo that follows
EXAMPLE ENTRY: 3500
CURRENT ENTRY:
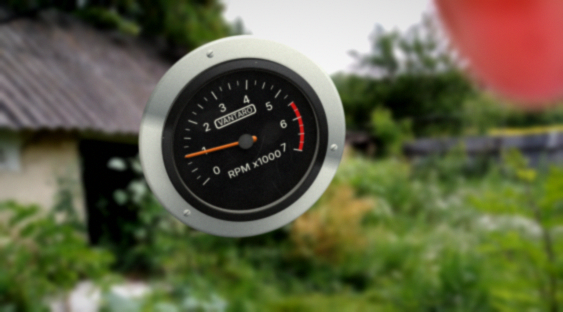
1000
